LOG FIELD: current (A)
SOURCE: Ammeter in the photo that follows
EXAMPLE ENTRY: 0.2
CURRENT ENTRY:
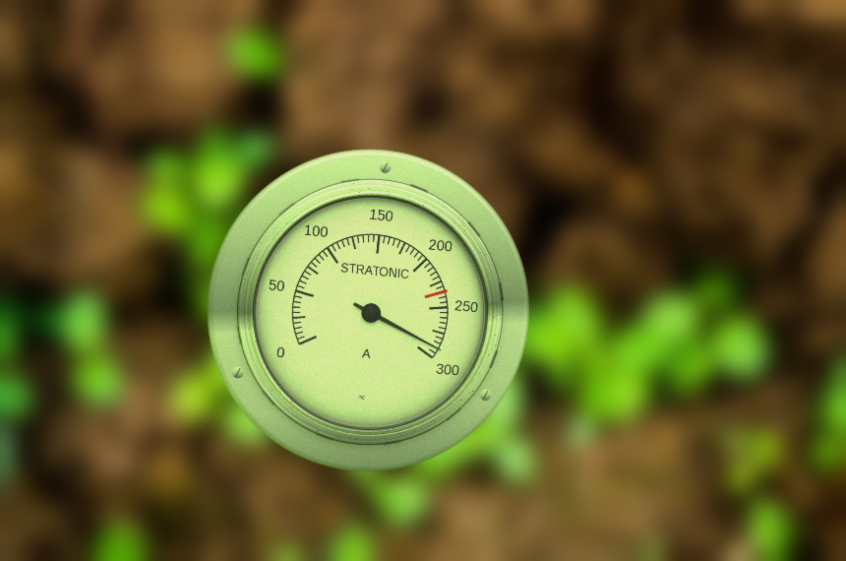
290
